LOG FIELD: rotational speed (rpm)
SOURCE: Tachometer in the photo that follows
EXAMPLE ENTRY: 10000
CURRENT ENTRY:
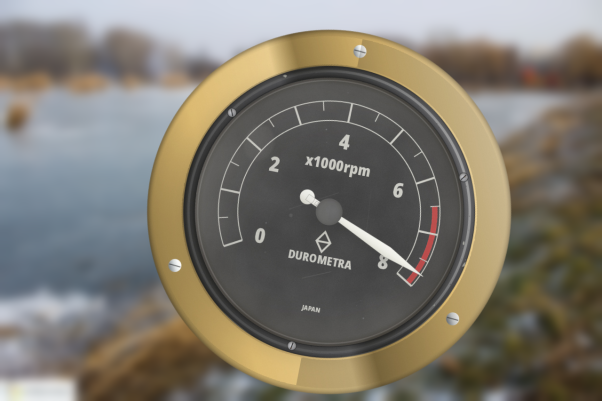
7750
